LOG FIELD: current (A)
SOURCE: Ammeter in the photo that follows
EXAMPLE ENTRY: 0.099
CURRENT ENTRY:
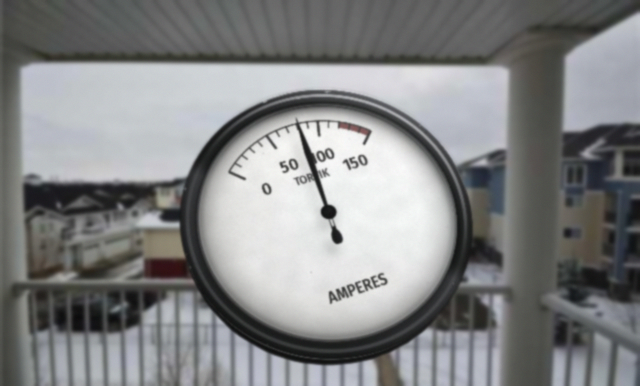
80
